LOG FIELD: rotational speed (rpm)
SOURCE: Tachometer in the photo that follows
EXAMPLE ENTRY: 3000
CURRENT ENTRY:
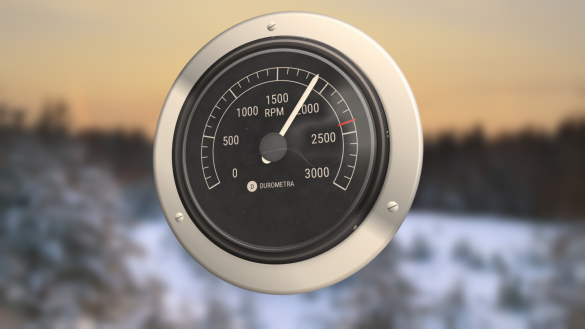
1900
